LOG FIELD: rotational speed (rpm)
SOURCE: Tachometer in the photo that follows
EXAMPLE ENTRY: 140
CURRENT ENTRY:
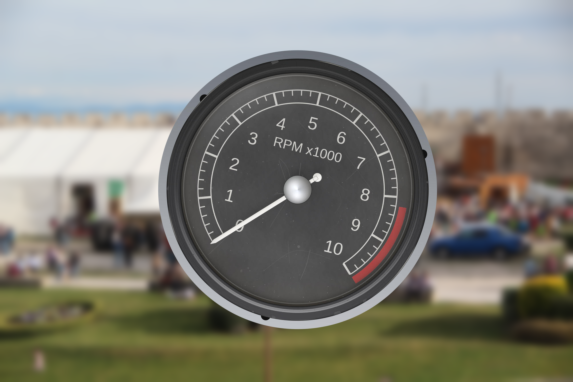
0
